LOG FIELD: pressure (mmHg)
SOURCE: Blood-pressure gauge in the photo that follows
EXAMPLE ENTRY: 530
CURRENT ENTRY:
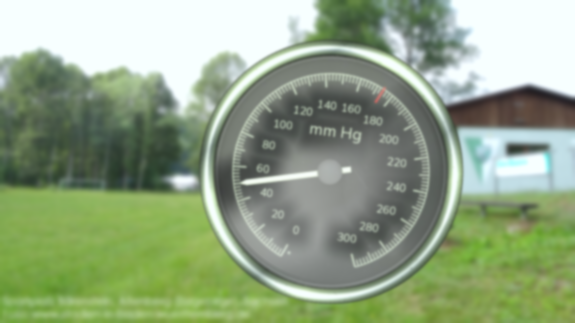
50
